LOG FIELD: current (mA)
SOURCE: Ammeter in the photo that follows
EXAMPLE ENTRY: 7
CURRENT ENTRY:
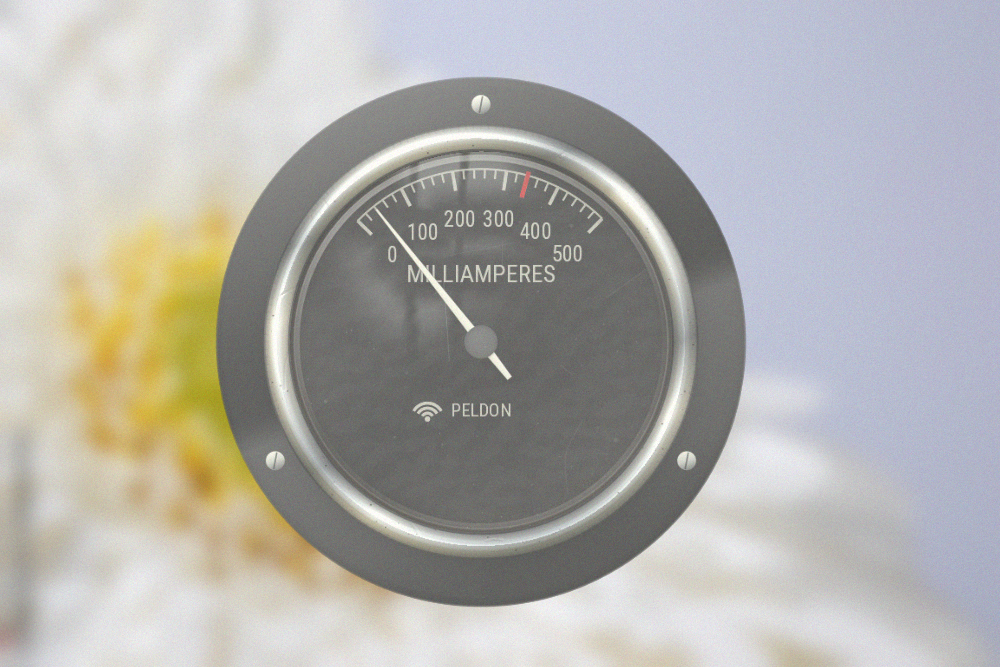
40
